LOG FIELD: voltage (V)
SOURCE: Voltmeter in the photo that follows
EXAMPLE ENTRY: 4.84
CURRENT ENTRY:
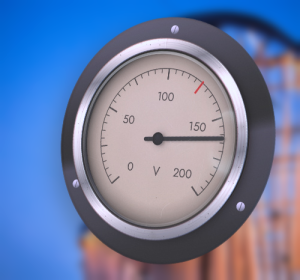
162.5
